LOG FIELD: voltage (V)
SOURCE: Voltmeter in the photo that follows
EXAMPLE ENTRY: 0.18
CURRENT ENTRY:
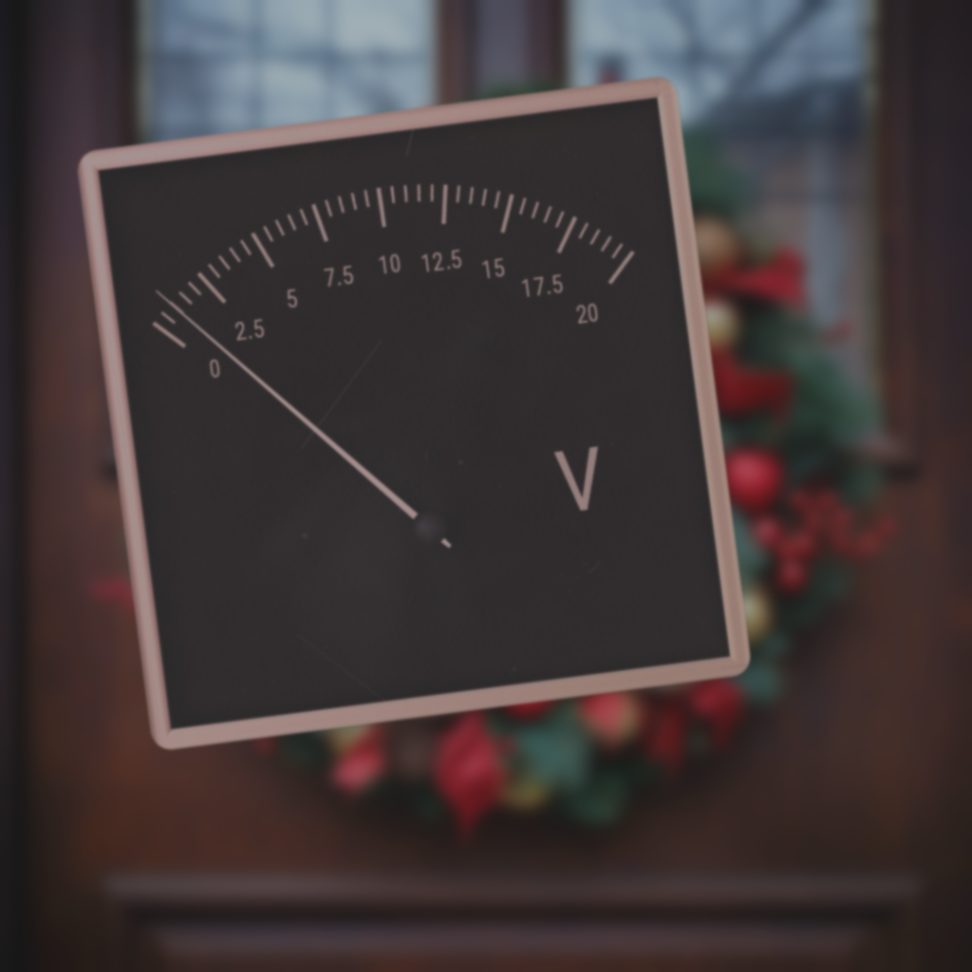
1
